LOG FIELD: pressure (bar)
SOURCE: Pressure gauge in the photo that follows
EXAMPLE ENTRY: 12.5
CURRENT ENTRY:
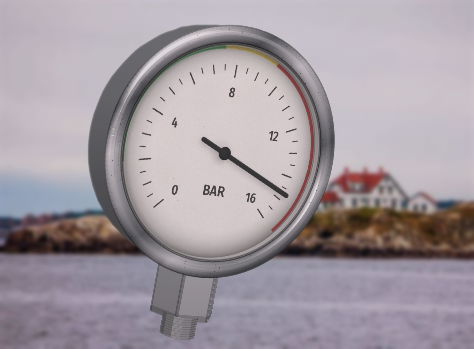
14.75
